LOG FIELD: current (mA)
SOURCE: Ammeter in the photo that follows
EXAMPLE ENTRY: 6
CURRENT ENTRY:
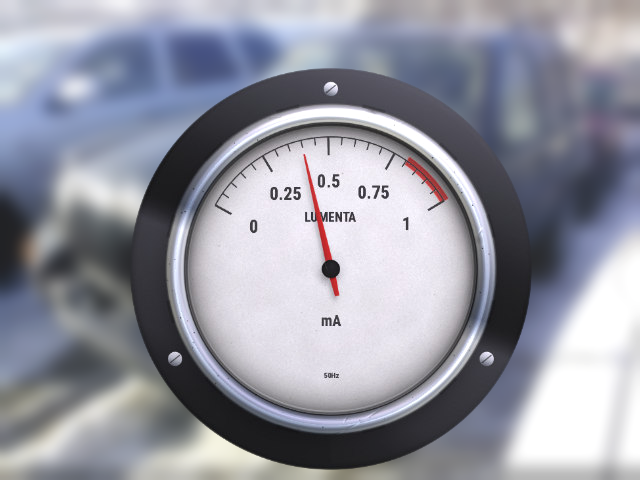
0.4
